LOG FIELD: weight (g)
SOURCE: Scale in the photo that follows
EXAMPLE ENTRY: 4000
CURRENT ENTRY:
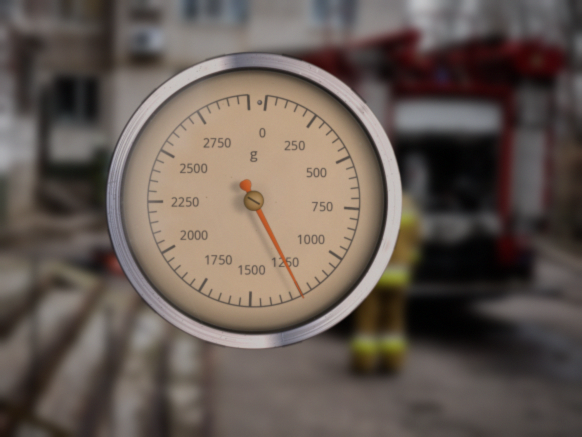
1250
